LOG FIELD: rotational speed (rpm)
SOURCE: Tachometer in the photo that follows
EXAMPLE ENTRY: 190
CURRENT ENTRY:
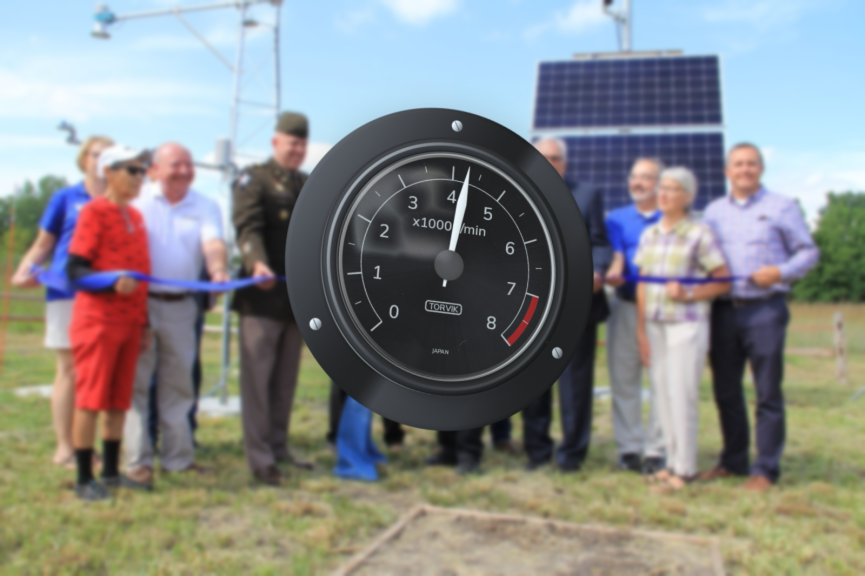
4250
